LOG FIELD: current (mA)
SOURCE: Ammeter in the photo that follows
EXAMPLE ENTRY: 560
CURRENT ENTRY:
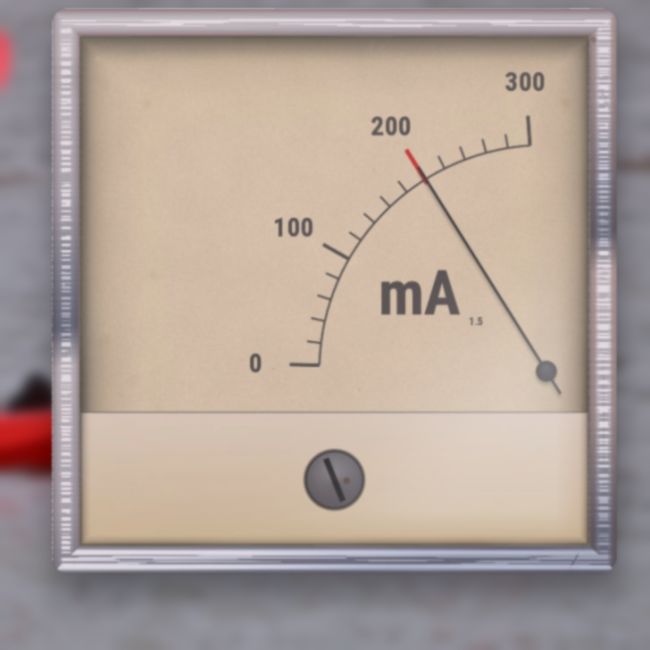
200
